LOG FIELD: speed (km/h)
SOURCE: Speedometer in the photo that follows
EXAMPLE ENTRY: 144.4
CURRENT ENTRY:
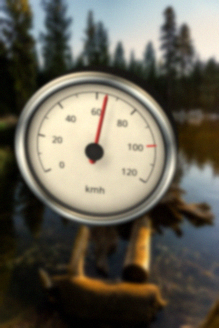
65
